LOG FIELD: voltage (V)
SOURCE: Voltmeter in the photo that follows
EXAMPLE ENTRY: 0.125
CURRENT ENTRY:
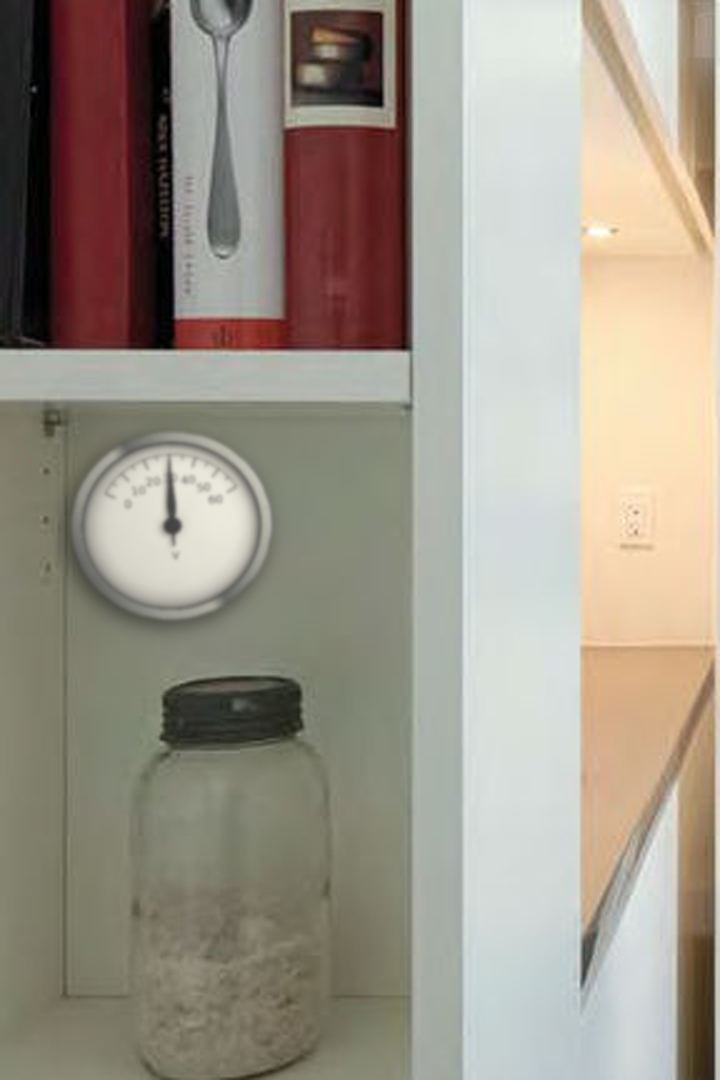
30
